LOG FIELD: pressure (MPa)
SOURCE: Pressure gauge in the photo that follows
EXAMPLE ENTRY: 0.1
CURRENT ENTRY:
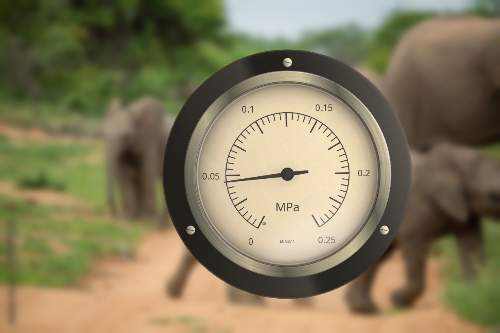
0.045
